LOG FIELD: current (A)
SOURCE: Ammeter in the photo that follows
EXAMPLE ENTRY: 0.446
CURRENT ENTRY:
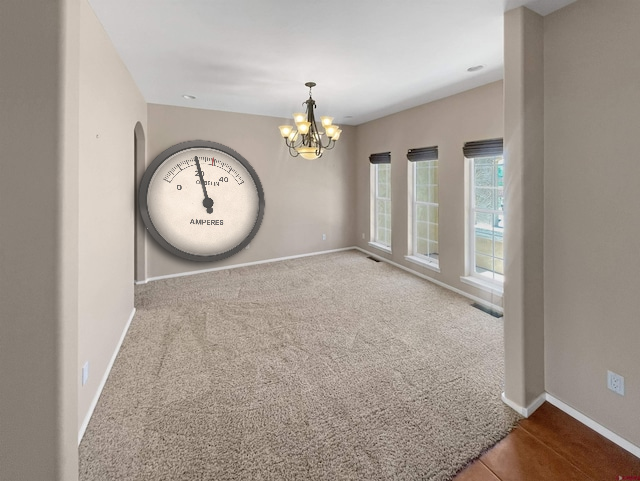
20
